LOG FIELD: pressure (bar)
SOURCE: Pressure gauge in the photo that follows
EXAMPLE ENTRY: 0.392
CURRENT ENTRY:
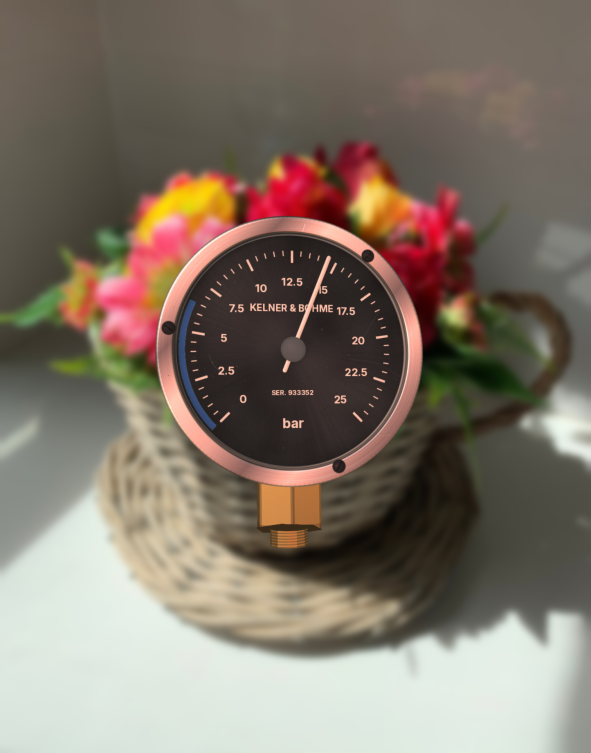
14.5
